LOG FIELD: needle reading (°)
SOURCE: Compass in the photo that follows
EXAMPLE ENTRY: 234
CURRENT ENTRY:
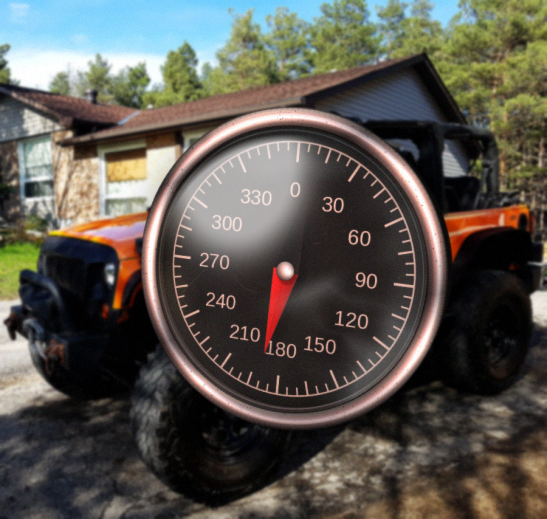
190
